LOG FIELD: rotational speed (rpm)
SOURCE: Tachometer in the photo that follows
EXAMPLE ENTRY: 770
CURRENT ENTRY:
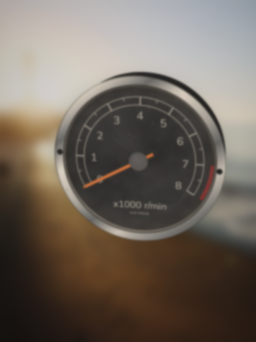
0
